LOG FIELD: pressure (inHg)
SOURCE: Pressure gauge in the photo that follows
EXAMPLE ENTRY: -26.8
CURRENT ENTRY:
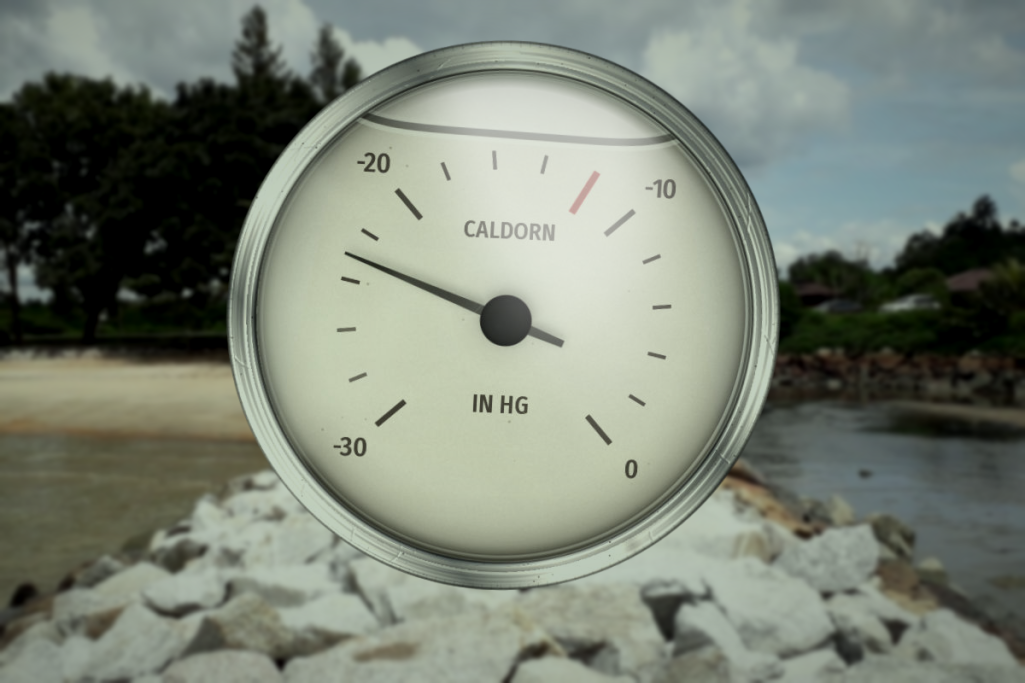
-23
